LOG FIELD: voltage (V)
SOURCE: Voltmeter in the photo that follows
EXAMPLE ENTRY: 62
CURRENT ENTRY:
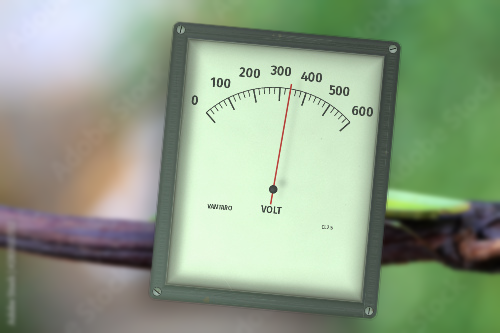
340
